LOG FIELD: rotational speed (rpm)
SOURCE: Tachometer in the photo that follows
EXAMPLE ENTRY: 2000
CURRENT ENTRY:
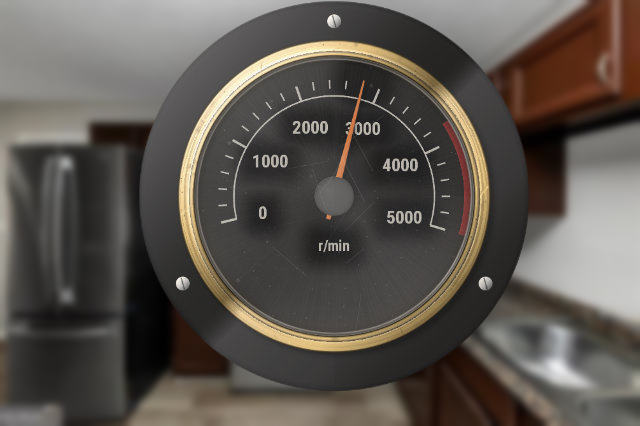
2800
